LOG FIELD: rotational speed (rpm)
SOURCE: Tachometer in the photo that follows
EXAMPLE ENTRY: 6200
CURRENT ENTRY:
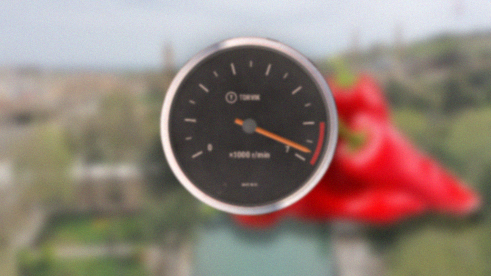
6750
